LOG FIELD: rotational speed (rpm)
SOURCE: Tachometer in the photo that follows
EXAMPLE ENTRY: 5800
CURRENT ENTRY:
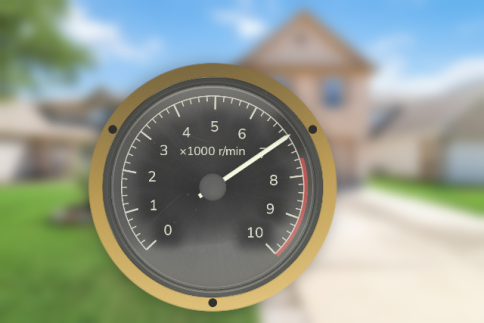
7000
